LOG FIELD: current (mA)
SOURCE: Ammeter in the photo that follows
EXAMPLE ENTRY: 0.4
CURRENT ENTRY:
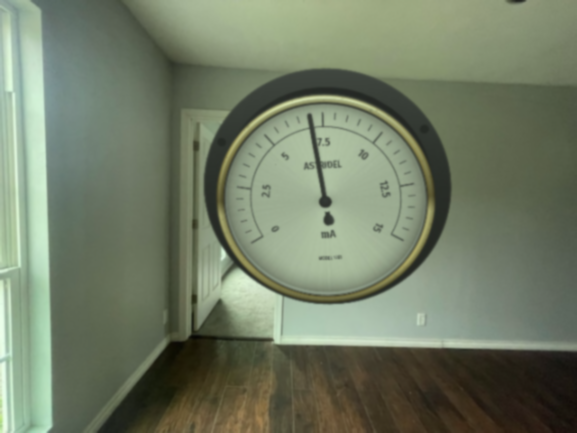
7
